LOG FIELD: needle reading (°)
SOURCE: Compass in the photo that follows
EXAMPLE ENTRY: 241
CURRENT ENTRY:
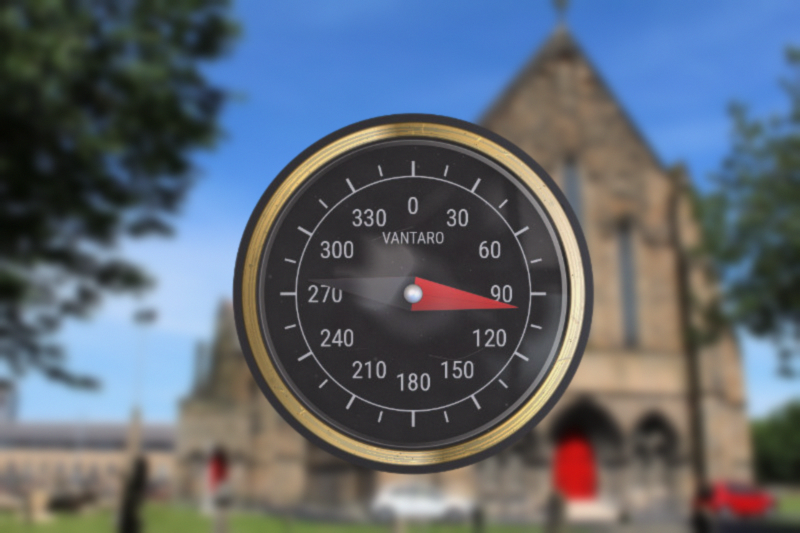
97.5
